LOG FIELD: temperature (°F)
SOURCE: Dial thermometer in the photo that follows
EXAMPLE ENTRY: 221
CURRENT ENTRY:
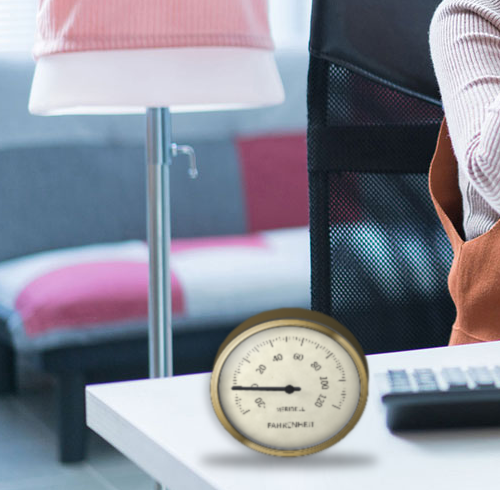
0
